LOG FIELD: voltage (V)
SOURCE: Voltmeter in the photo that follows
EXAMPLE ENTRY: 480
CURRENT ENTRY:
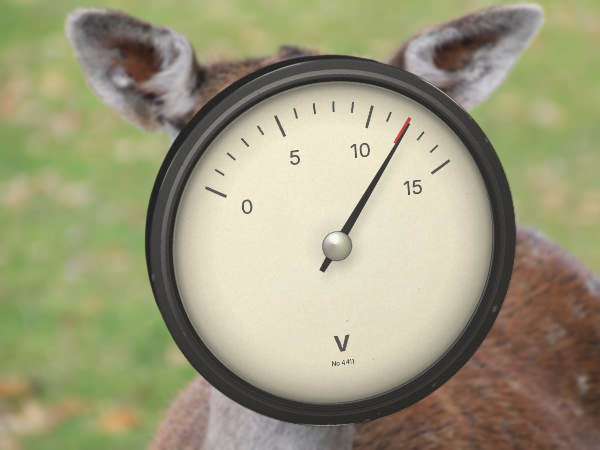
12
